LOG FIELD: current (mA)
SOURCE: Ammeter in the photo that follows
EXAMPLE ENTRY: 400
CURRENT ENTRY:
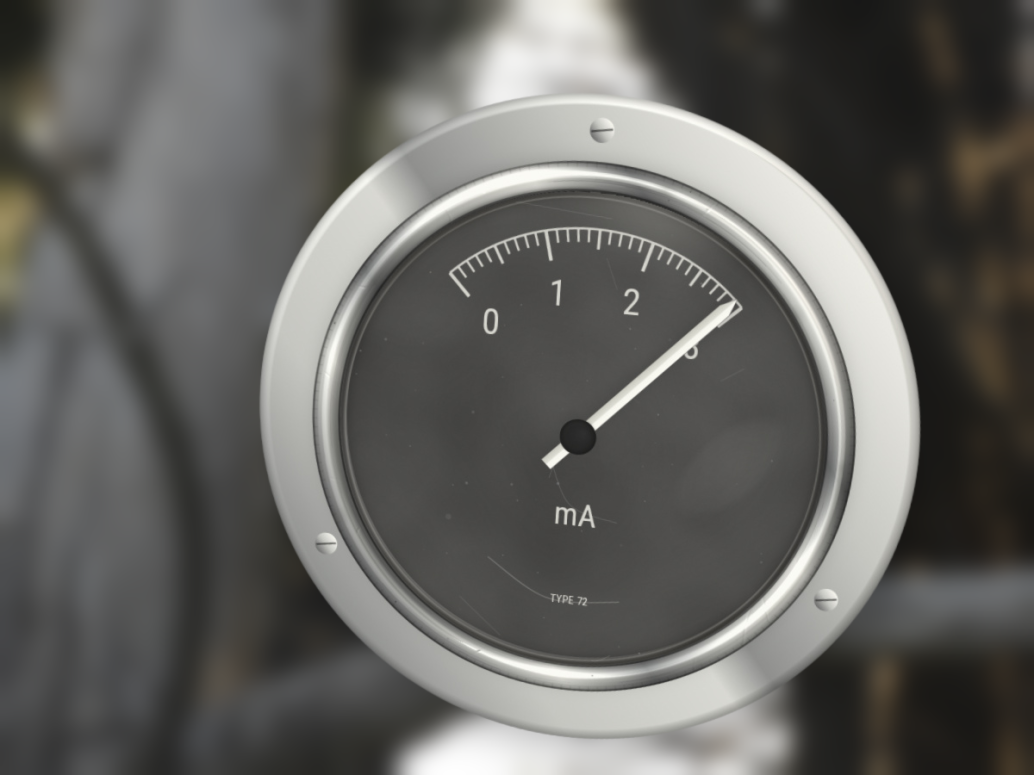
2.9
